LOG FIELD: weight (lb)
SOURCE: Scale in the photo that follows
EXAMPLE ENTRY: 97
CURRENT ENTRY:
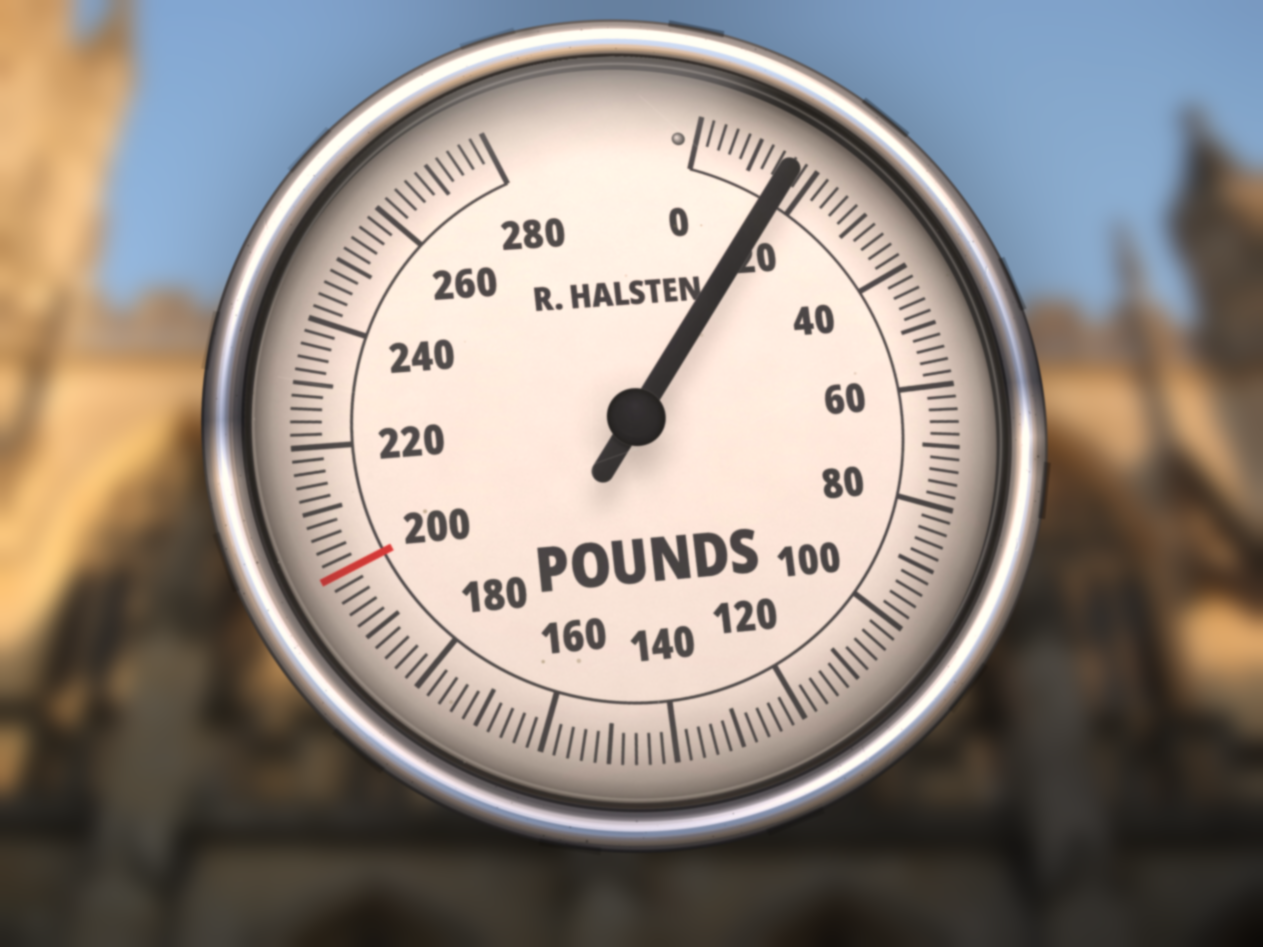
16
